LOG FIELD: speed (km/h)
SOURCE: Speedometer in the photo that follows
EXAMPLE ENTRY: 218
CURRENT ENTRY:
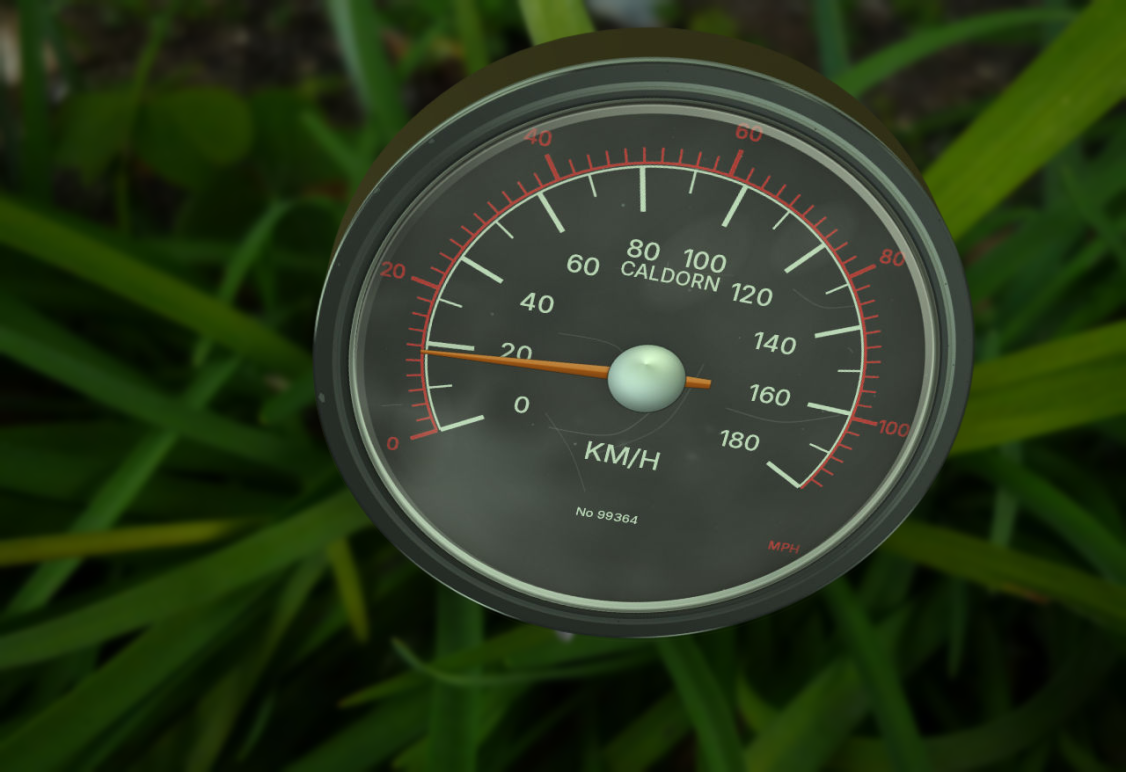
20
